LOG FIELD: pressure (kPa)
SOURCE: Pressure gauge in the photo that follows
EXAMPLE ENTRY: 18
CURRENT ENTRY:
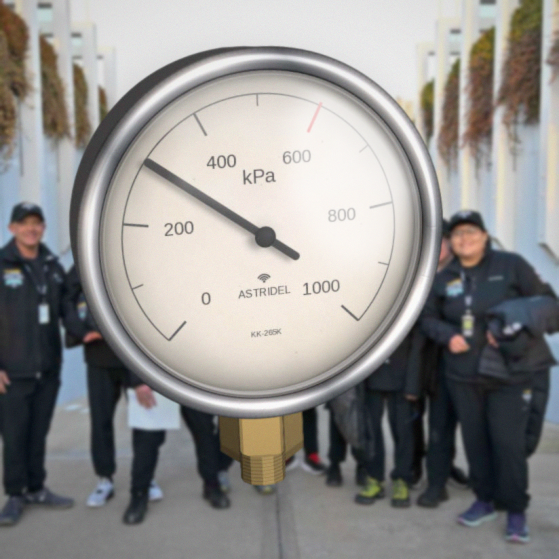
300
